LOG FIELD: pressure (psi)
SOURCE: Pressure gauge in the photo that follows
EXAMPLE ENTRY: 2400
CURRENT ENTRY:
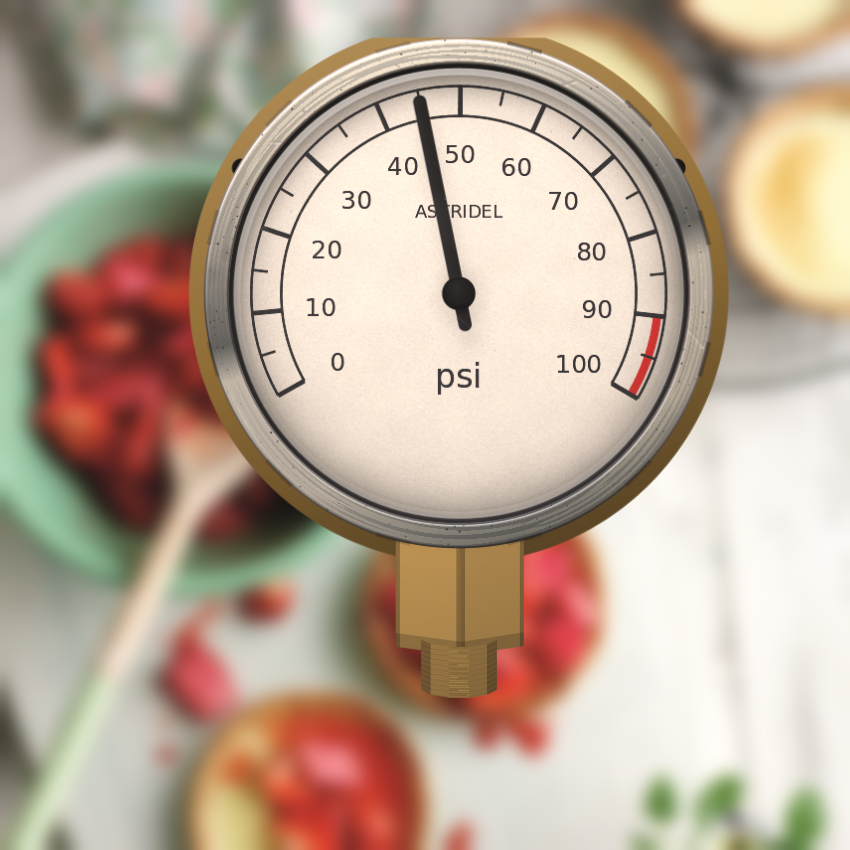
45
